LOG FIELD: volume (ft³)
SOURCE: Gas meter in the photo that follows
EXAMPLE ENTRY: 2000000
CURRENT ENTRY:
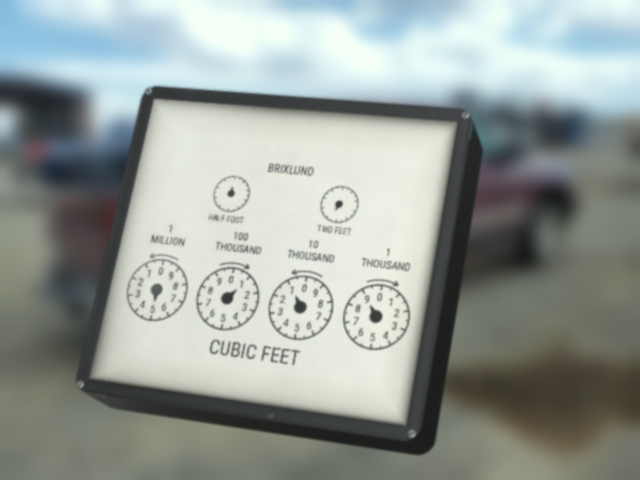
510900
